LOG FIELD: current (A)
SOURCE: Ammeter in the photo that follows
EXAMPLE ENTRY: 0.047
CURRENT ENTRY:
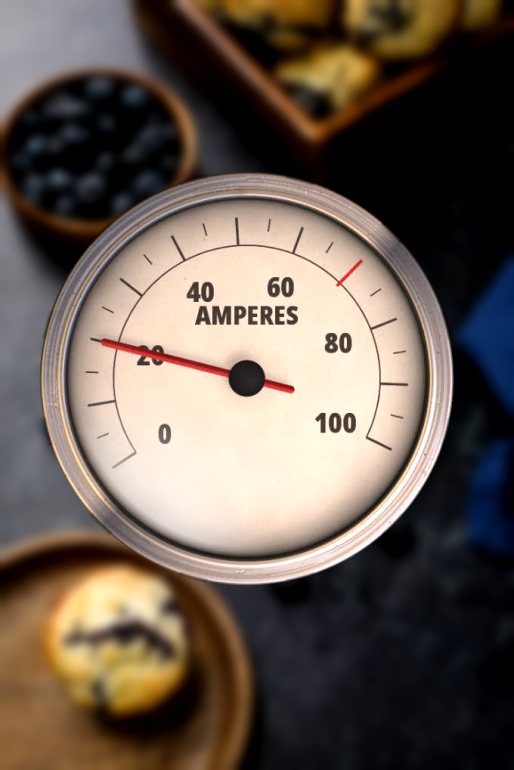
20
